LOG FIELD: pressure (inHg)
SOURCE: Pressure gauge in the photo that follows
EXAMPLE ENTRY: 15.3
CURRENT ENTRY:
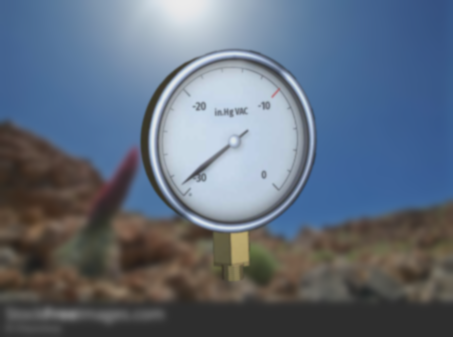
-29
